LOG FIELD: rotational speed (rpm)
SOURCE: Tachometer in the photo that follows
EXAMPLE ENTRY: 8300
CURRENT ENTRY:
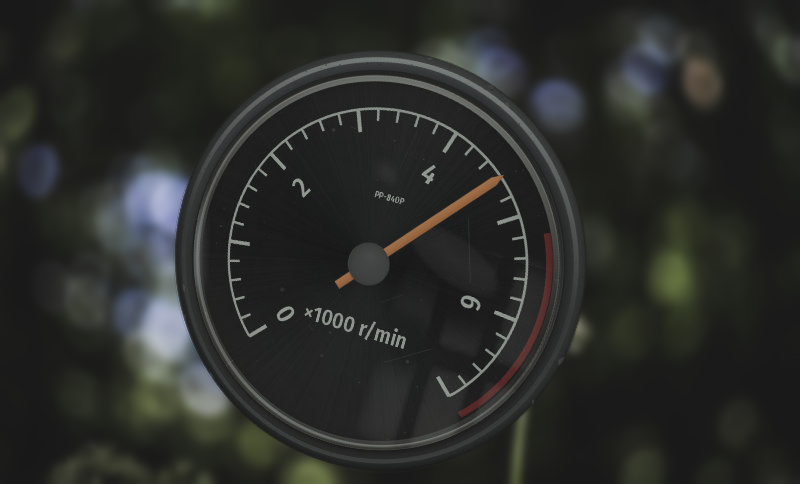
4600
